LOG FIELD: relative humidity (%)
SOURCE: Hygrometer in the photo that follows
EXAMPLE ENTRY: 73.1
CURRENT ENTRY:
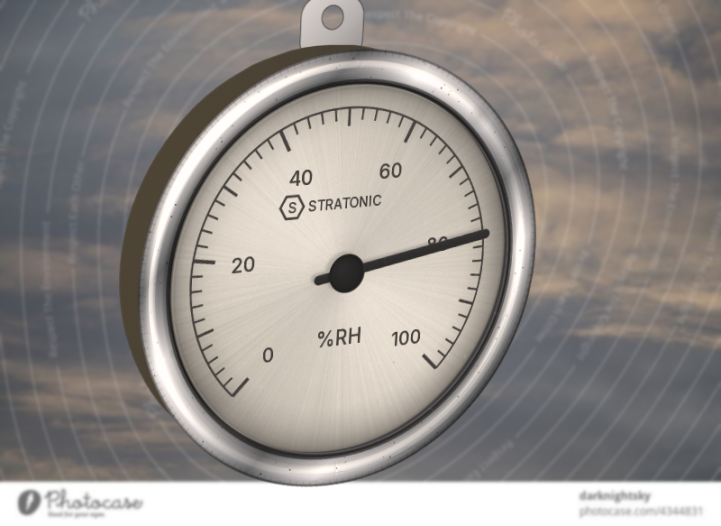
80
